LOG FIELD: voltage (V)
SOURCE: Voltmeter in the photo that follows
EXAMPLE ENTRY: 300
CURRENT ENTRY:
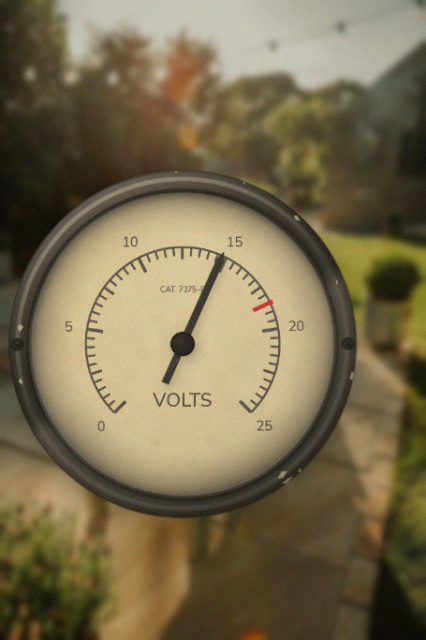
14.75
